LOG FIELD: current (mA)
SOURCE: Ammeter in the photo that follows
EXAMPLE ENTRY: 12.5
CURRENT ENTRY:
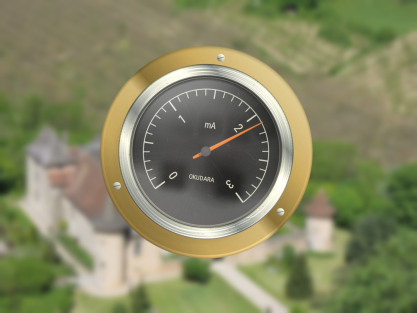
2.1
